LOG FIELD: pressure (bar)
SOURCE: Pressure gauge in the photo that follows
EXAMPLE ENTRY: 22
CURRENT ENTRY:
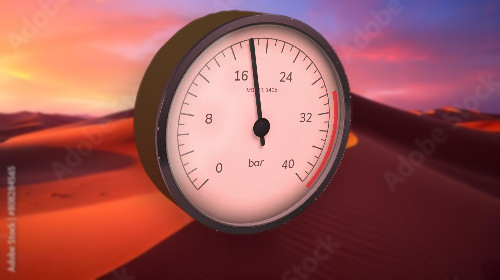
18
